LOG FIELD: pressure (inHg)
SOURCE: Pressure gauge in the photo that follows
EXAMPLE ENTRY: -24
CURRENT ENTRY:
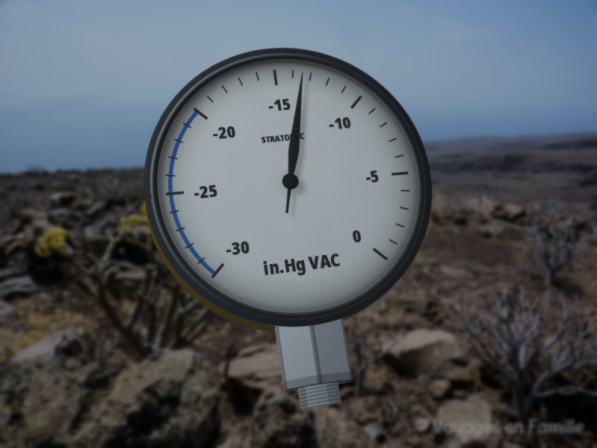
-13.5
